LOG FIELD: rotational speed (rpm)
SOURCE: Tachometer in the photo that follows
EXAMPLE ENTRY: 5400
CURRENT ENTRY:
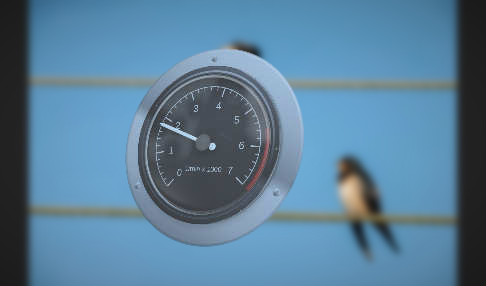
1800
